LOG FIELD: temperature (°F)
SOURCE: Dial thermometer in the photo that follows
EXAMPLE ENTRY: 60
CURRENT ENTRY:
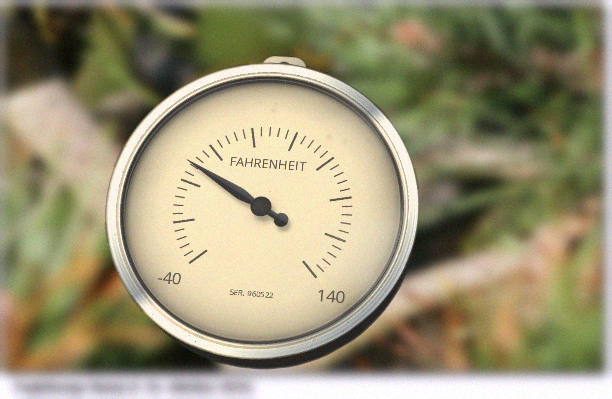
8
